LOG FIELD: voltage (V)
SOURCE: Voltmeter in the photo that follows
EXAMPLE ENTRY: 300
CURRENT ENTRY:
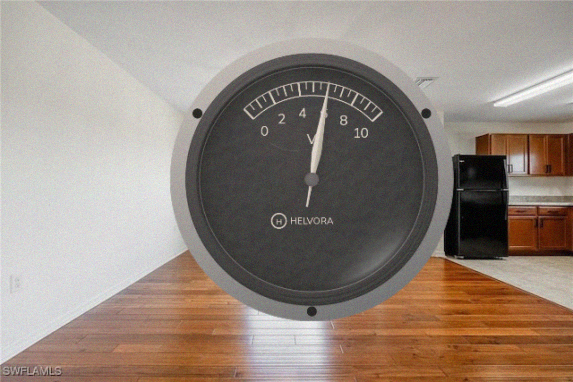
6
